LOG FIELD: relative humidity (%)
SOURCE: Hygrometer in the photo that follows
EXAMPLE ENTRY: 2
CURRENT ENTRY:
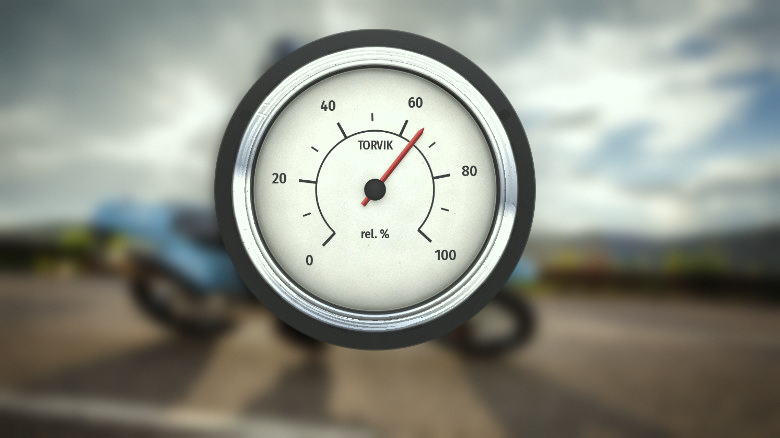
65
